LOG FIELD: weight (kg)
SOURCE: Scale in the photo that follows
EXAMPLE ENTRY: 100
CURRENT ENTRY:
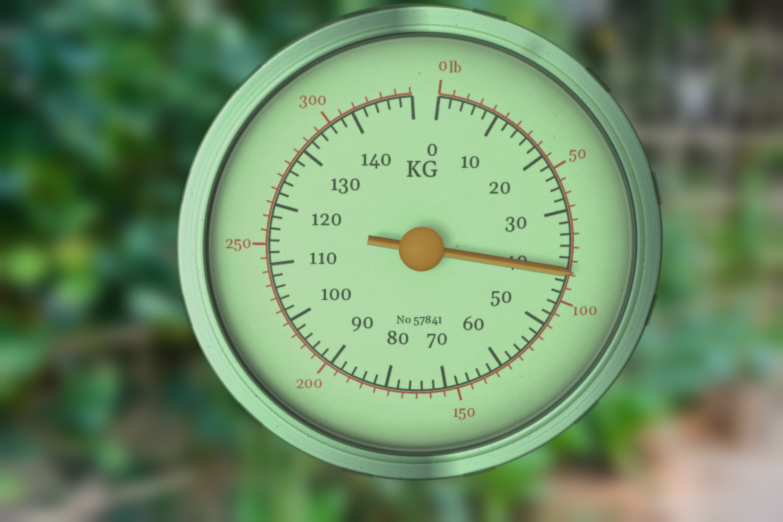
40
